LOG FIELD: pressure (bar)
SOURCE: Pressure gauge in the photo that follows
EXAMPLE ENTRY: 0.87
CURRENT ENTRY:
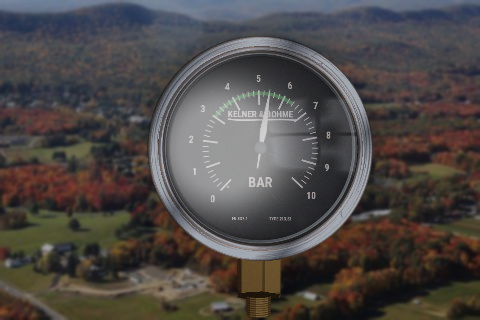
5.4
